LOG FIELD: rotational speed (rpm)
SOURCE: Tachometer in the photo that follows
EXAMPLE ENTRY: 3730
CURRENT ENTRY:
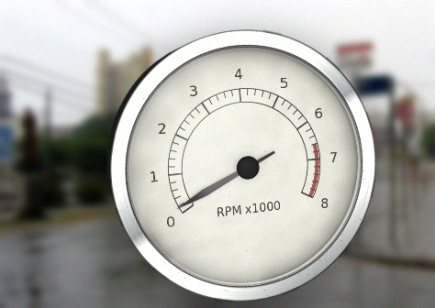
200
